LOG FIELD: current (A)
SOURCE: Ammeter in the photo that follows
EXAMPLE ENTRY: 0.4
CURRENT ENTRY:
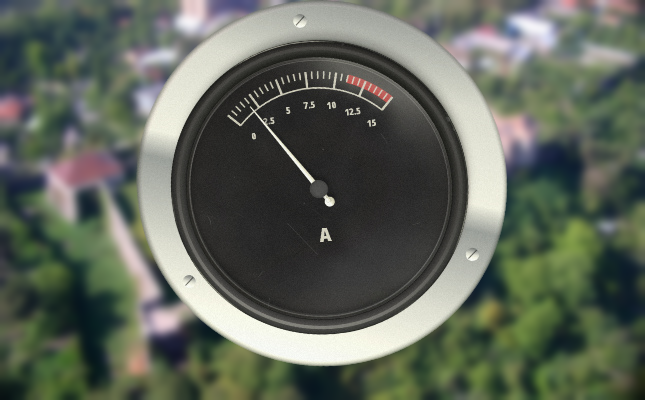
2
